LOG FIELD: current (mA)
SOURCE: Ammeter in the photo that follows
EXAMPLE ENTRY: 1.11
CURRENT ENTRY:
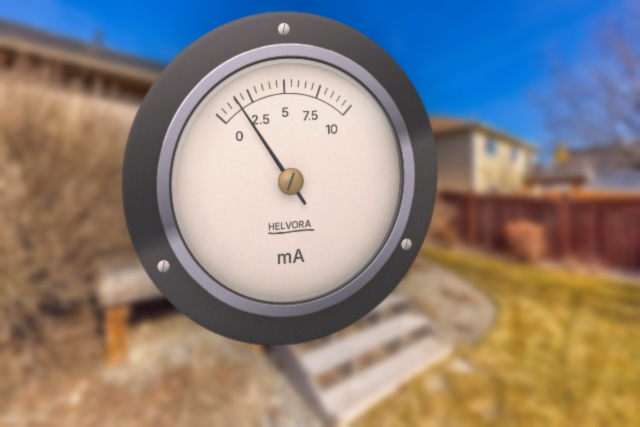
1.5
